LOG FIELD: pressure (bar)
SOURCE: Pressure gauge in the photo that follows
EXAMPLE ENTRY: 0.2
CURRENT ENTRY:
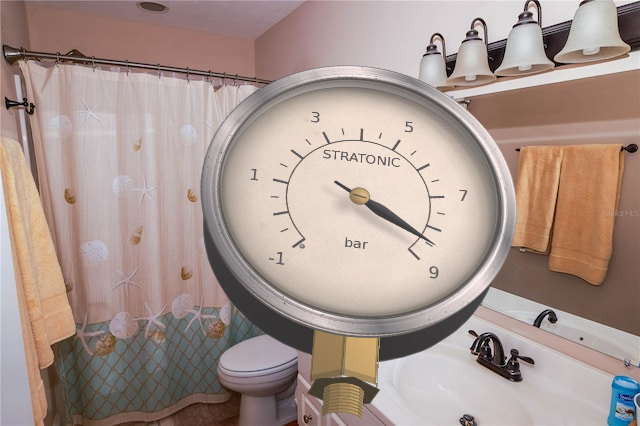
8.5
